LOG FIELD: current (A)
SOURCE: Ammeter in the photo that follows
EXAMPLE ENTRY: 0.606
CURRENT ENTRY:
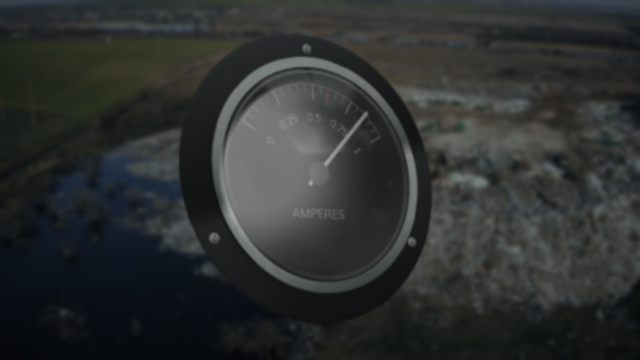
0.85
